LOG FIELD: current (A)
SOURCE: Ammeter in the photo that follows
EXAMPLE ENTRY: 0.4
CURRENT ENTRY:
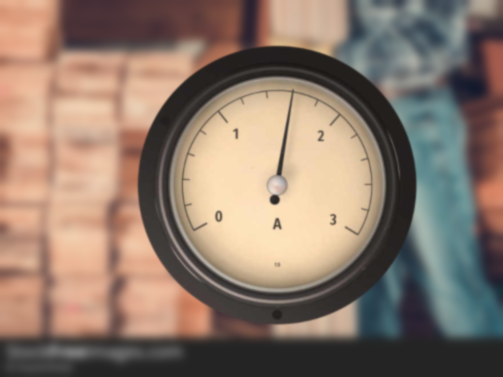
1.6
